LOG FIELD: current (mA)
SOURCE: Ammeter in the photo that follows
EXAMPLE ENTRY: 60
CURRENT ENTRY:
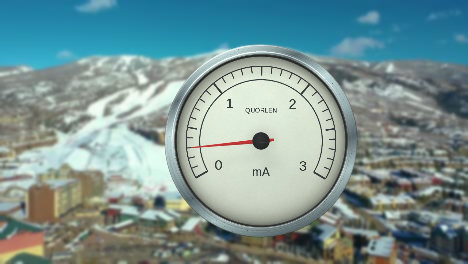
0.3
